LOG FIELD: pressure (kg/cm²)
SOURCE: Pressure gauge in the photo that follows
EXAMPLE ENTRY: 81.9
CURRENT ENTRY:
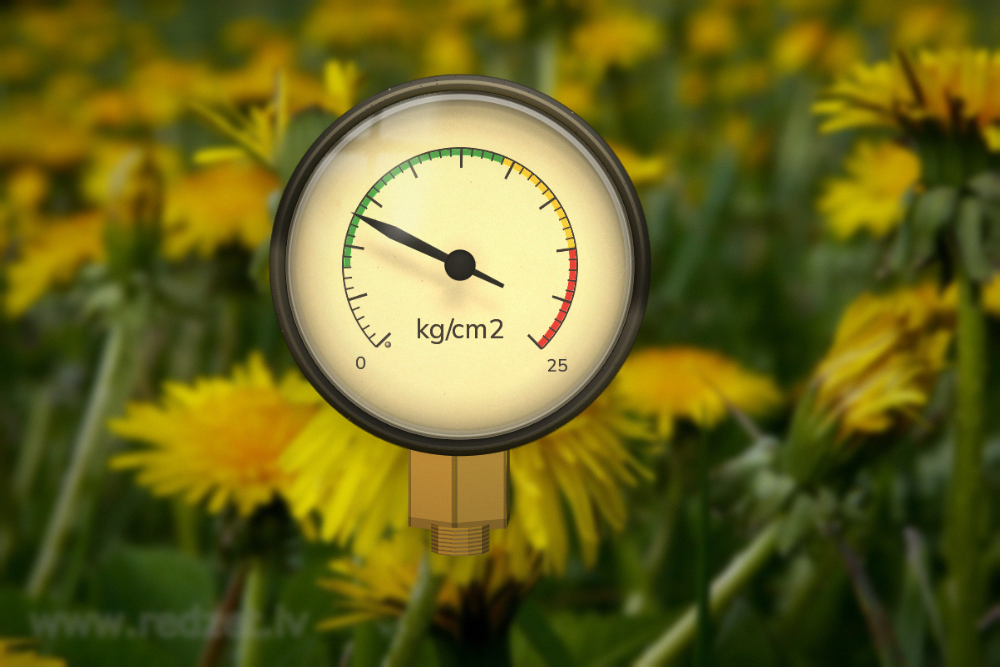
6.5
